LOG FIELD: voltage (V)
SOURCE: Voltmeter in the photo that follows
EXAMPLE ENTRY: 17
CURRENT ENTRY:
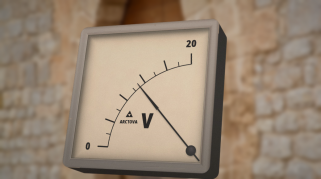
11
